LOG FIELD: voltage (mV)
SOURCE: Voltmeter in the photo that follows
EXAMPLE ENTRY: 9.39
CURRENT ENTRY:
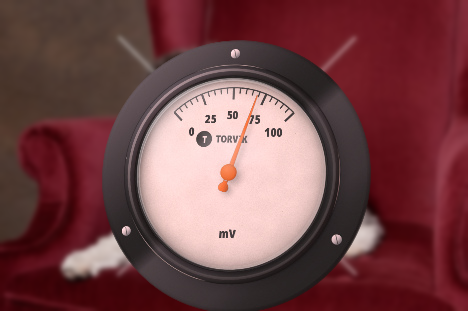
70
